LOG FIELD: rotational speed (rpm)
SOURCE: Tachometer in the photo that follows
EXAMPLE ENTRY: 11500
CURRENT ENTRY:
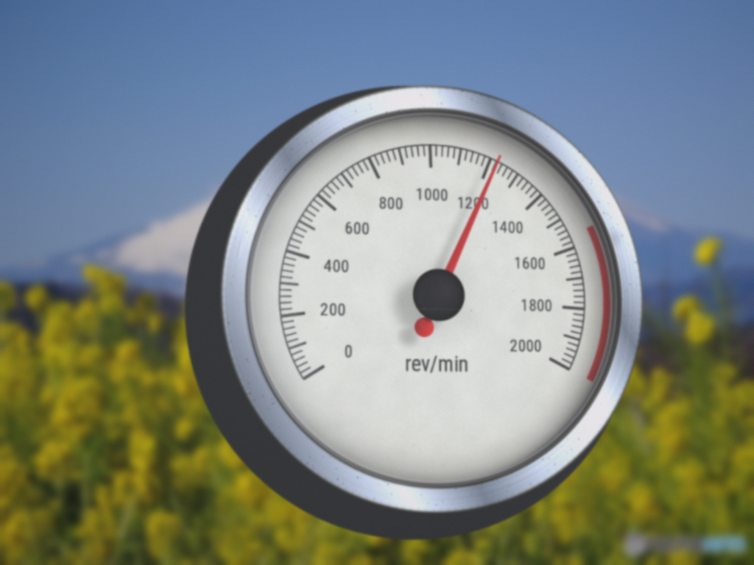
1220
